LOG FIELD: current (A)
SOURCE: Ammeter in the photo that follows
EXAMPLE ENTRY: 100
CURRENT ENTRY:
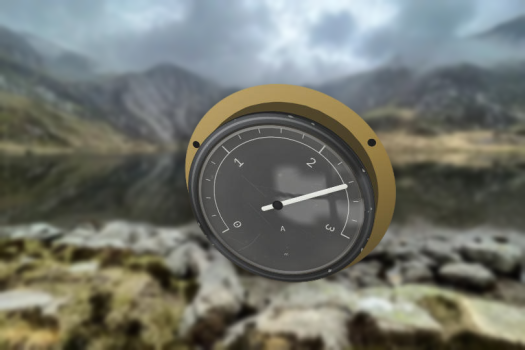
2.4
